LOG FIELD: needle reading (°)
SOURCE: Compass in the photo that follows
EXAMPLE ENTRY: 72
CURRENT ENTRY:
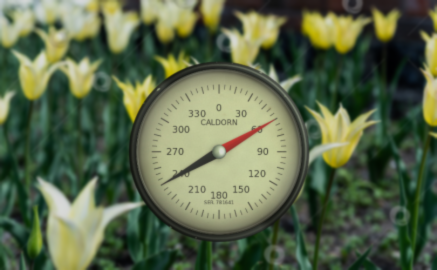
60
